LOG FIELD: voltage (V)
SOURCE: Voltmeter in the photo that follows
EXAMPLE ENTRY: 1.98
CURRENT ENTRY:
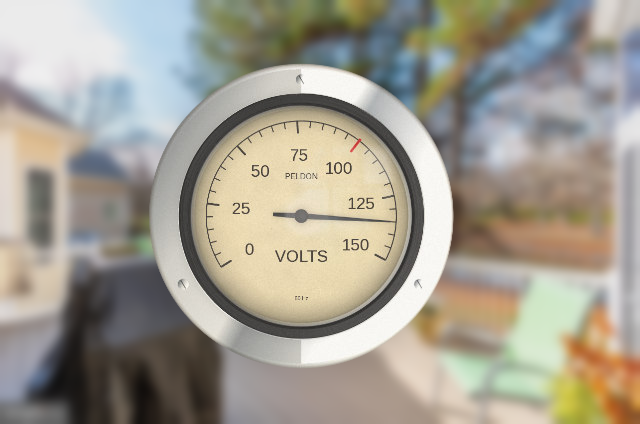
135
